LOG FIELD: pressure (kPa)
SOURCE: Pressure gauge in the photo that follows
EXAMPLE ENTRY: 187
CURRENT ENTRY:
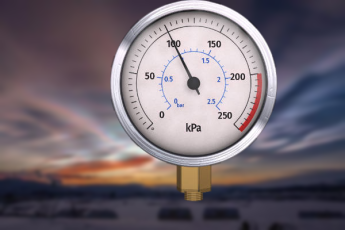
100
